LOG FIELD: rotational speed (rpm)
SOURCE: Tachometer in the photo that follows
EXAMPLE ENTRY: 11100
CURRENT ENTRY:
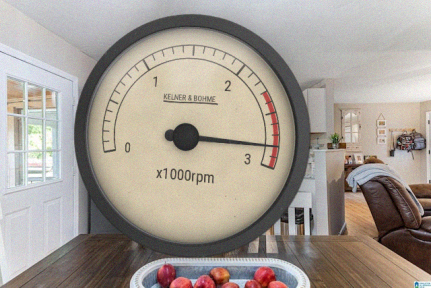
2800
